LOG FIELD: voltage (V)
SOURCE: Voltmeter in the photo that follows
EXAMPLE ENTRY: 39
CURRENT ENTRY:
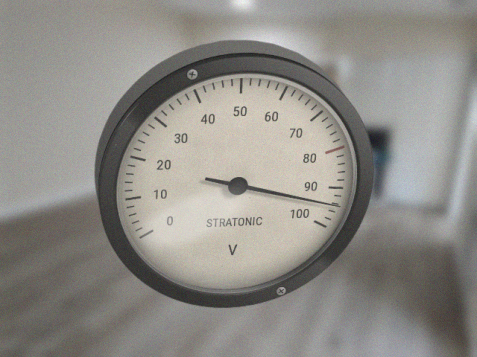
94
